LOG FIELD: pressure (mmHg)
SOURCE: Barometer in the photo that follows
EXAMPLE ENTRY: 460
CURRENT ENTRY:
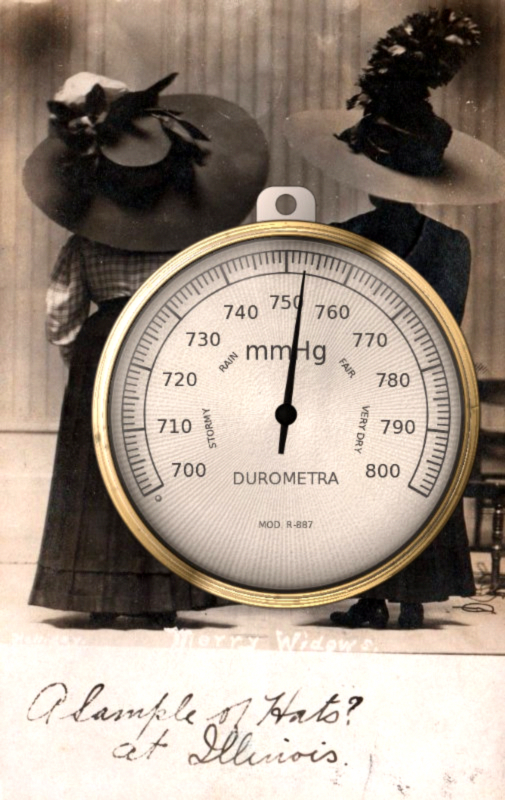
753
